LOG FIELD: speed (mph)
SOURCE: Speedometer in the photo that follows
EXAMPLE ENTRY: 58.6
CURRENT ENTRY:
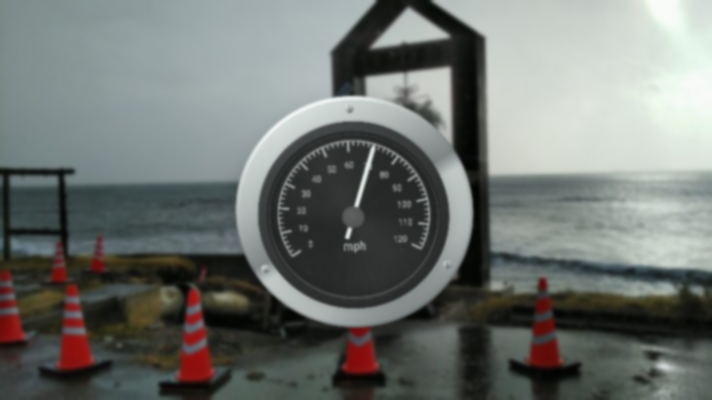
70
